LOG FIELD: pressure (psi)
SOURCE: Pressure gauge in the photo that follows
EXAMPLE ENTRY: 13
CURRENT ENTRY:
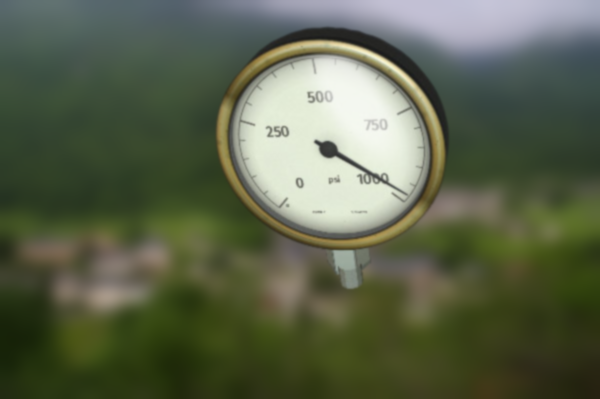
975
